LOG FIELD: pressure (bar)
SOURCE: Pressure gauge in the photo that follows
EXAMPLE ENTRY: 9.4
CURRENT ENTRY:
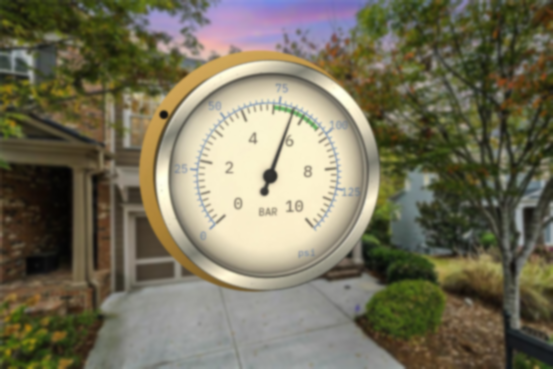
5.6
